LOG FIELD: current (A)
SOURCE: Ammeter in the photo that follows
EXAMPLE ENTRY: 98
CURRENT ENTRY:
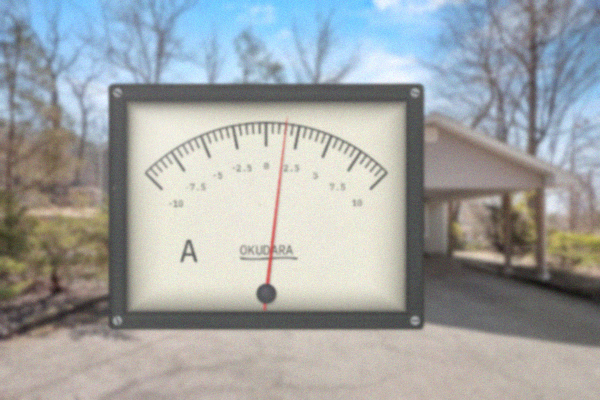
1.5
